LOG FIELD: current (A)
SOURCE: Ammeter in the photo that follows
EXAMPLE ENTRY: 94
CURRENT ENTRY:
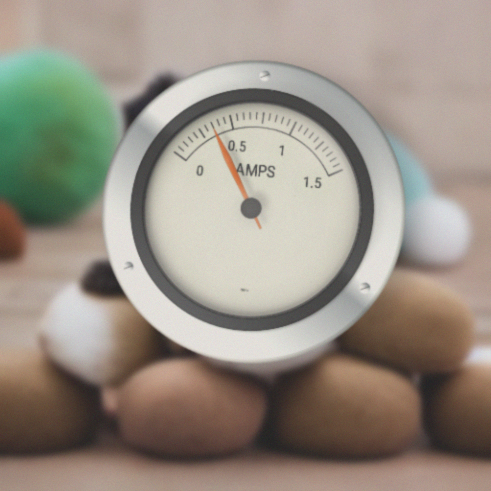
0.35
